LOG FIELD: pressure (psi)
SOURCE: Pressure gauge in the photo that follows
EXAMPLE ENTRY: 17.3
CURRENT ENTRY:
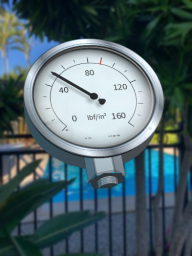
50
